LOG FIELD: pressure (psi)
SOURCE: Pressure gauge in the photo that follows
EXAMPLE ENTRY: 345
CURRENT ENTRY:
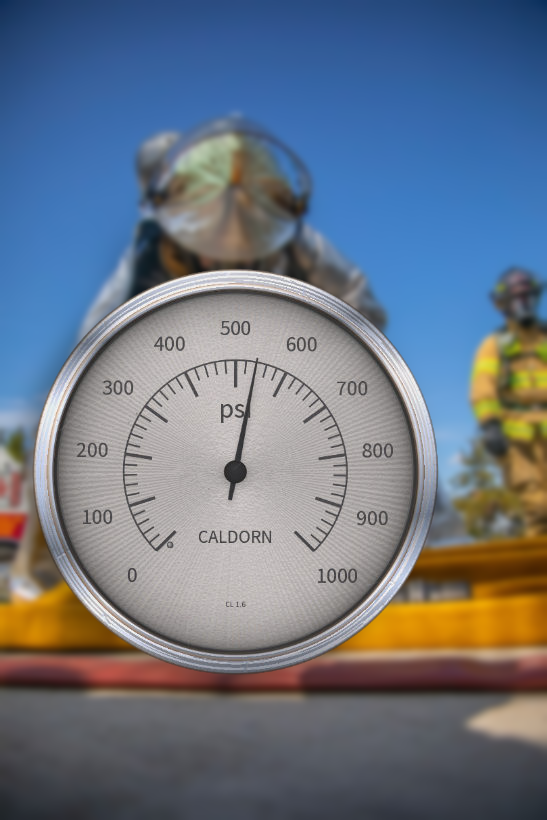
540
